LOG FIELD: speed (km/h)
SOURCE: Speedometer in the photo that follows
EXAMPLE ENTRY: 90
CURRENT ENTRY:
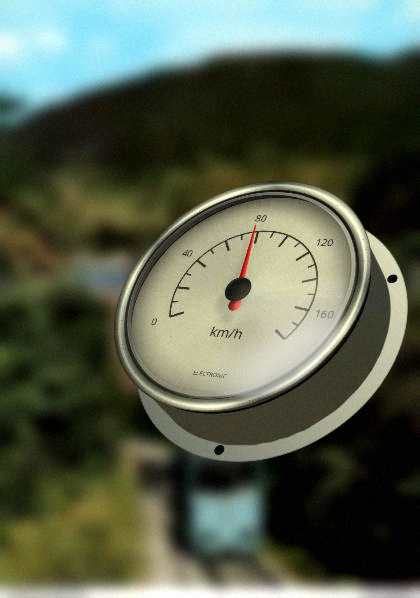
80
